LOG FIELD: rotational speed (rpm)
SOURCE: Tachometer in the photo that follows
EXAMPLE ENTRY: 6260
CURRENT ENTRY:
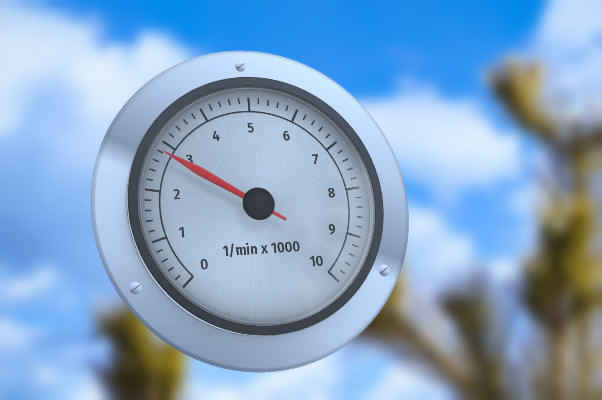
2800
